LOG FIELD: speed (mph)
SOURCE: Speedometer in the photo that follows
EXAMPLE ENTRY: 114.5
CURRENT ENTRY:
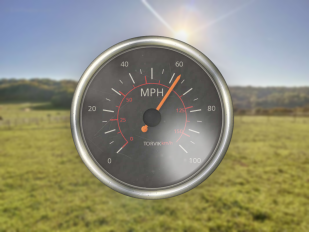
62.5
